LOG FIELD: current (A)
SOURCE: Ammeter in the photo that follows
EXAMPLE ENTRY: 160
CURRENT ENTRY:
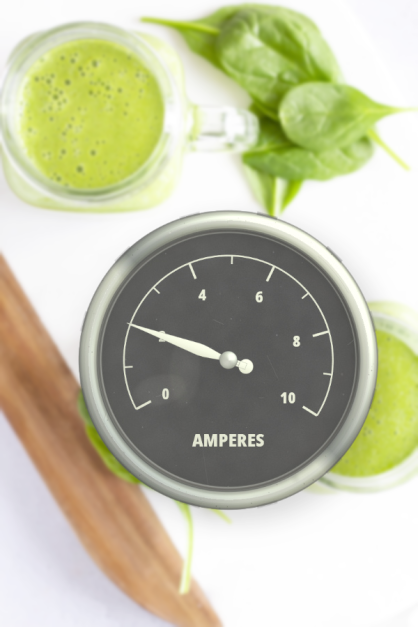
2
